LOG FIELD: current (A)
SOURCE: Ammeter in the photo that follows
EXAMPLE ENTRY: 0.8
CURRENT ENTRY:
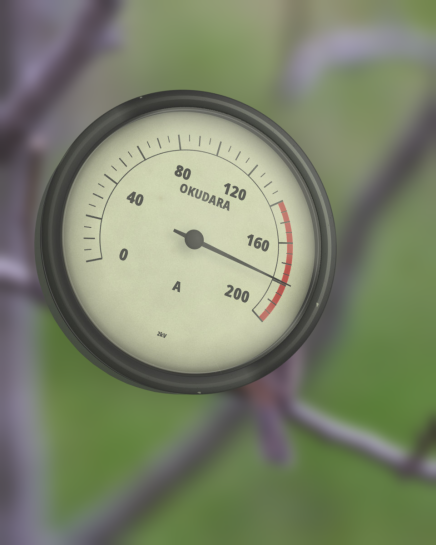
180
